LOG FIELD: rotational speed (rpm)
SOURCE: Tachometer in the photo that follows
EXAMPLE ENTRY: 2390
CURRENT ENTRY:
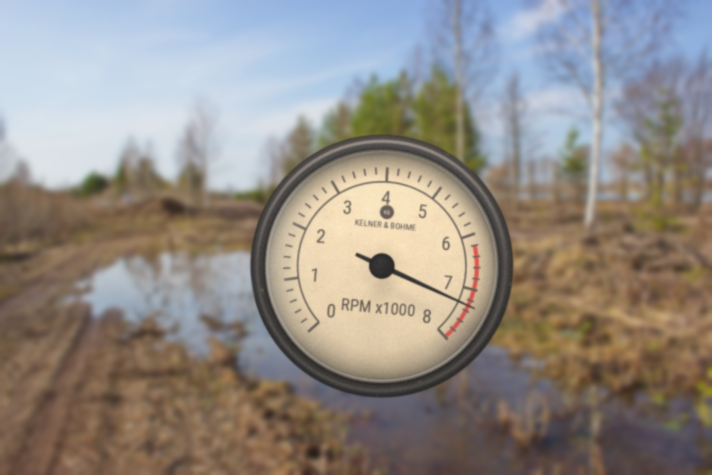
7300
